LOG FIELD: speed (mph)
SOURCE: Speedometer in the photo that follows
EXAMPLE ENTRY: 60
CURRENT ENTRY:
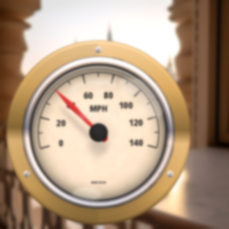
40
